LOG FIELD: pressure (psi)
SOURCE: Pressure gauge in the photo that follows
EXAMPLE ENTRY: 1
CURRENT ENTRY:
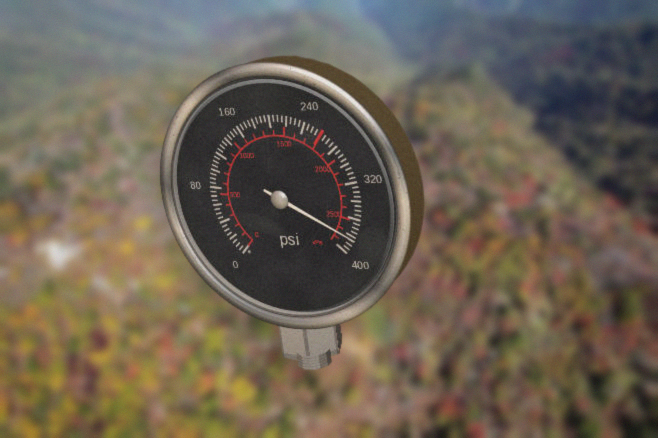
380
